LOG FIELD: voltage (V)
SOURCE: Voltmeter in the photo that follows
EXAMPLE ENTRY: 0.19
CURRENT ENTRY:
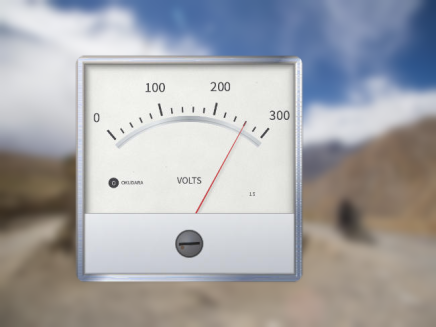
260
